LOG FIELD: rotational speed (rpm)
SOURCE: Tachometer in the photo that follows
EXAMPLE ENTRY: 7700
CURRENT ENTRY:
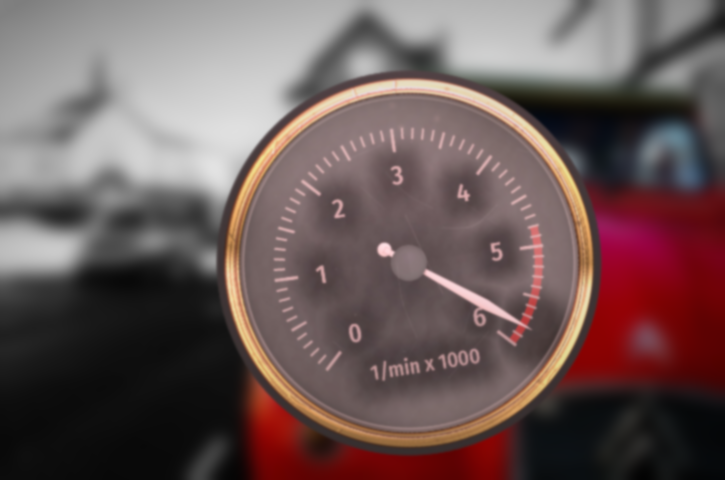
5800
